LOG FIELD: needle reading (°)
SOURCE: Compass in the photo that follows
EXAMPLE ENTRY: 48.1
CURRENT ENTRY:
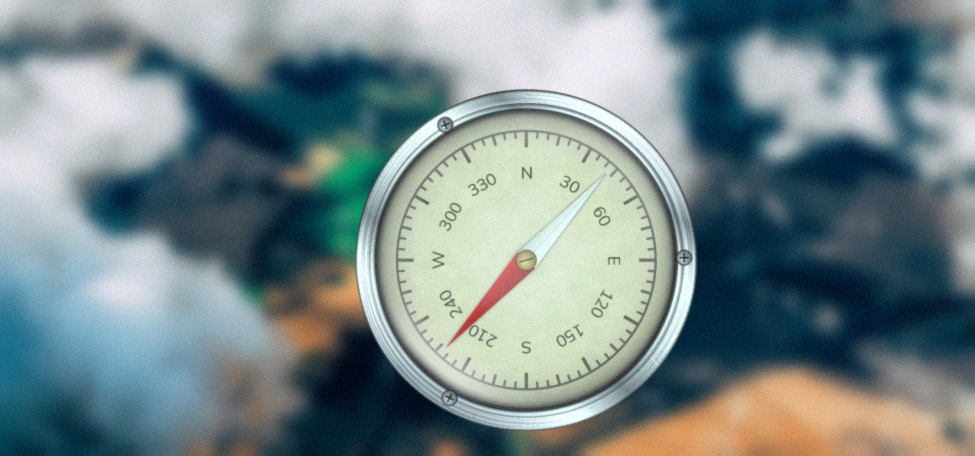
222.5
